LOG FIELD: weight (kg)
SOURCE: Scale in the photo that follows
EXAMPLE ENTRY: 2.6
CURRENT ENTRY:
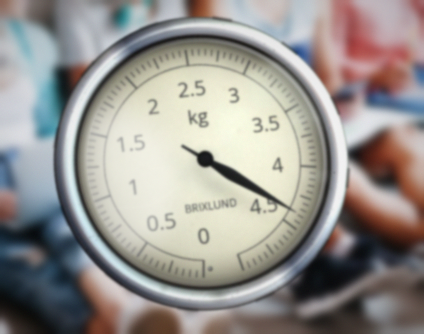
4.4
